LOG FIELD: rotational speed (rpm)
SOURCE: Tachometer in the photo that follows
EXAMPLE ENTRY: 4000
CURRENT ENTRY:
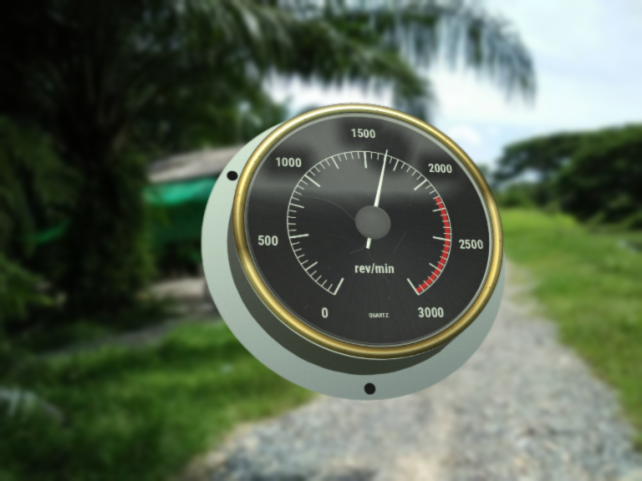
1650
